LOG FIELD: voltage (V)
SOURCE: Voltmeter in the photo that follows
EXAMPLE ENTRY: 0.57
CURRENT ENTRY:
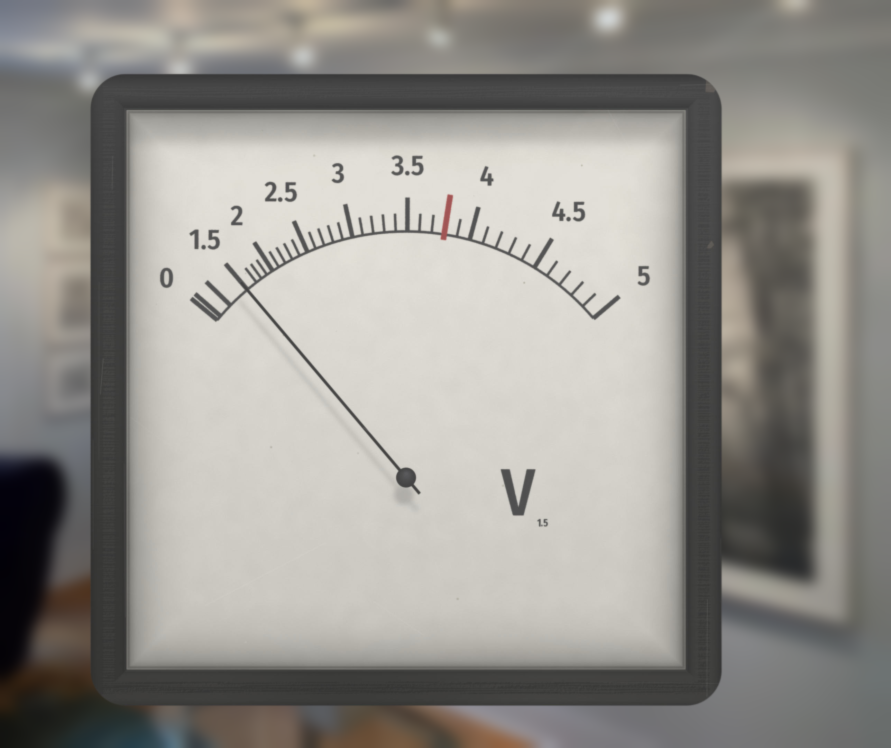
1.5
